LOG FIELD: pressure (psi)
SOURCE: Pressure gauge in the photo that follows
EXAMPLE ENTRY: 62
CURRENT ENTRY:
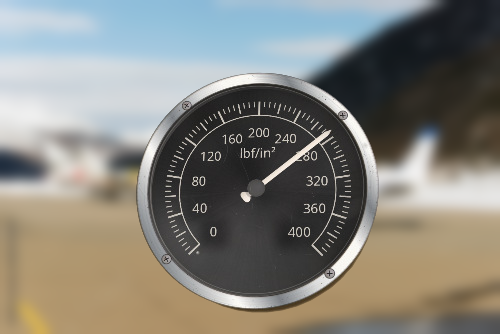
275
